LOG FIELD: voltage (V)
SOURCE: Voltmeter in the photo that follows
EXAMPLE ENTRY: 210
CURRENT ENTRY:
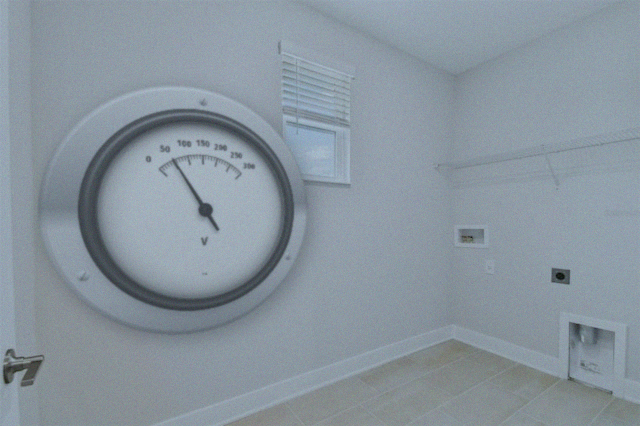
50
